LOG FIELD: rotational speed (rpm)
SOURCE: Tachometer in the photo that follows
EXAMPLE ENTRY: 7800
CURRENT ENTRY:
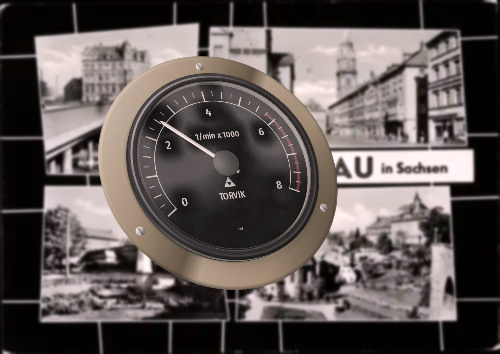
2500
